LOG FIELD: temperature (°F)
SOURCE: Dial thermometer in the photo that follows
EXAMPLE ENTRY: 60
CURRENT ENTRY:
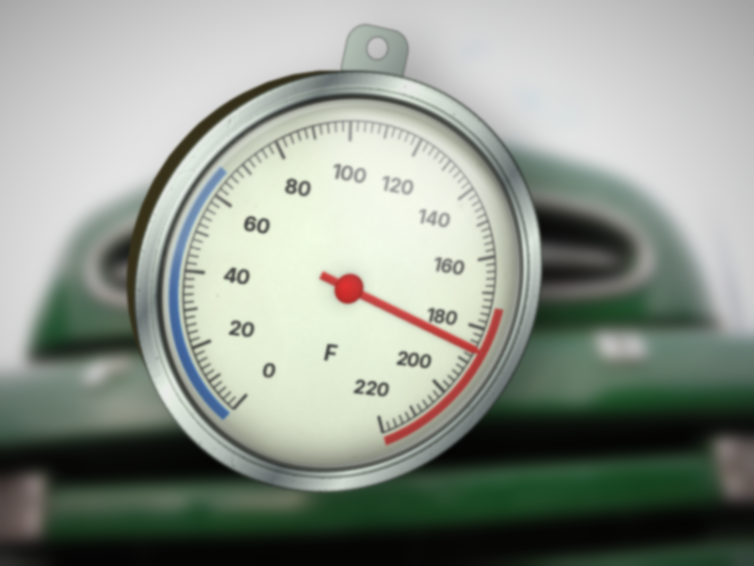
186
